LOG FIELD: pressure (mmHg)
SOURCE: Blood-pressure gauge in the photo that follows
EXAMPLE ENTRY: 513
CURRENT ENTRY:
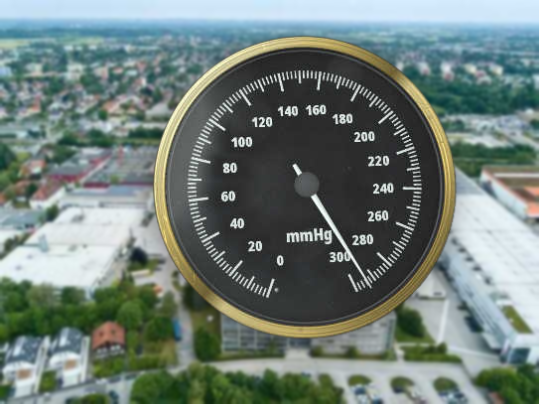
294
